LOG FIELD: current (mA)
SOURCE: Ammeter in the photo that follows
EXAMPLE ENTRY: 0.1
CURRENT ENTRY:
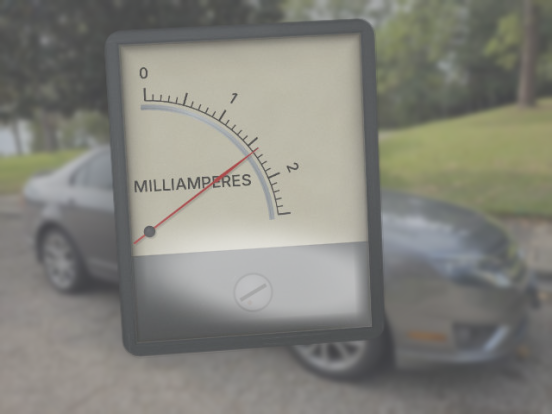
1.6
